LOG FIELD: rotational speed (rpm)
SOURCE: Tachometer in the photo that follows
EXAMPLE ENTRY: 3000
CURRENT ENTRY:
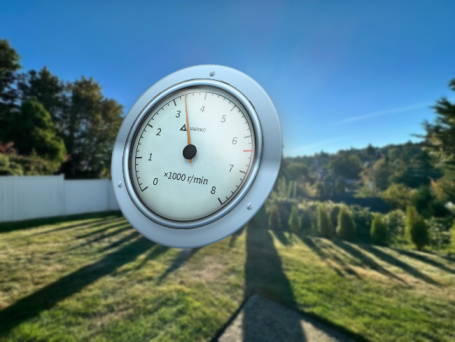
3400
